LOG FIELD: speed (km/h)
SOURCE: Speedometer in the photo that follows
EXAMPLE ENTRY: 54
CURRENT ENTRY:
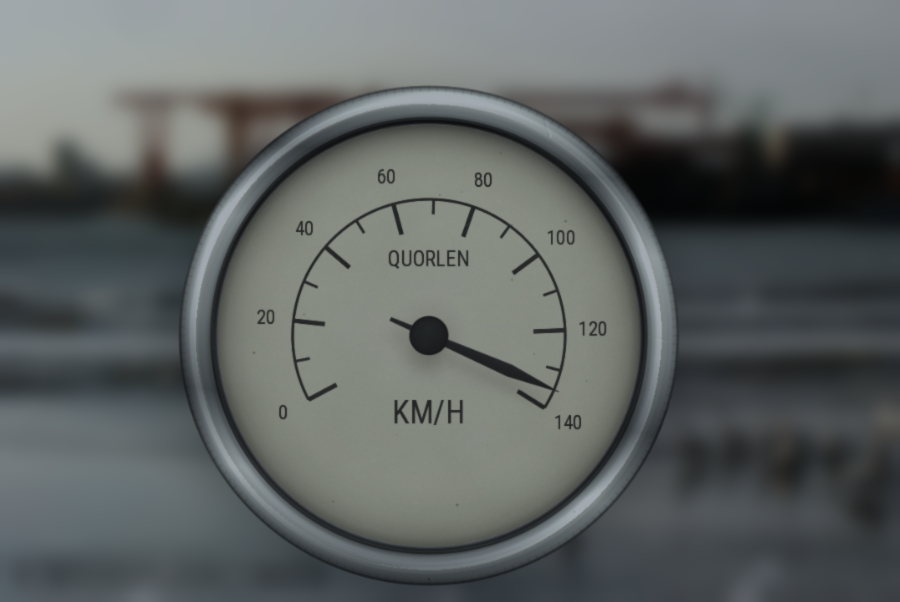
135
